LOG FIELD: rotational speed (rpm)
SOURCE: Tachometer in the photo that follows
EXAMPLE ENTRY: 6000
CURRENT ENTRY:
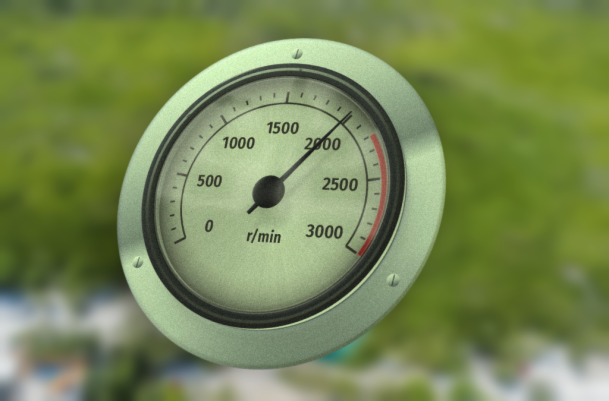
2000
